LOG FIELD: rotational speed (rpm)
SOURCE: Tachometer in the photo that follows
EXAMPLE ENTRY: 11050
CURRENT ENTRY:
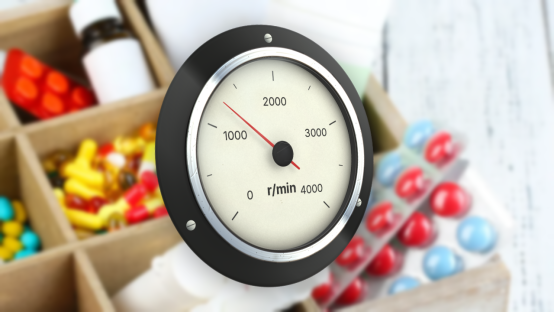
1250
